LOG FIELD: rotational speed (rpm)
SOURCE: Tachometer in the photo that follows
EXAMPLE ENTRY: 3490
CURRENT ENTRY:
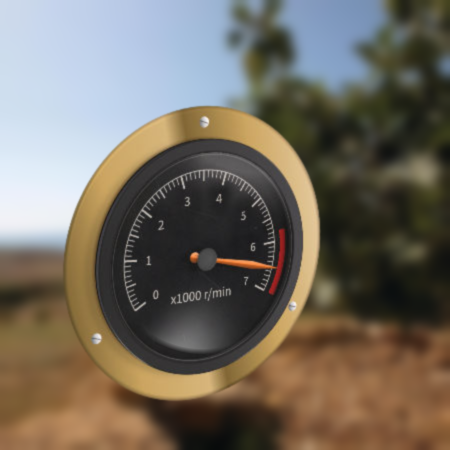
6500
